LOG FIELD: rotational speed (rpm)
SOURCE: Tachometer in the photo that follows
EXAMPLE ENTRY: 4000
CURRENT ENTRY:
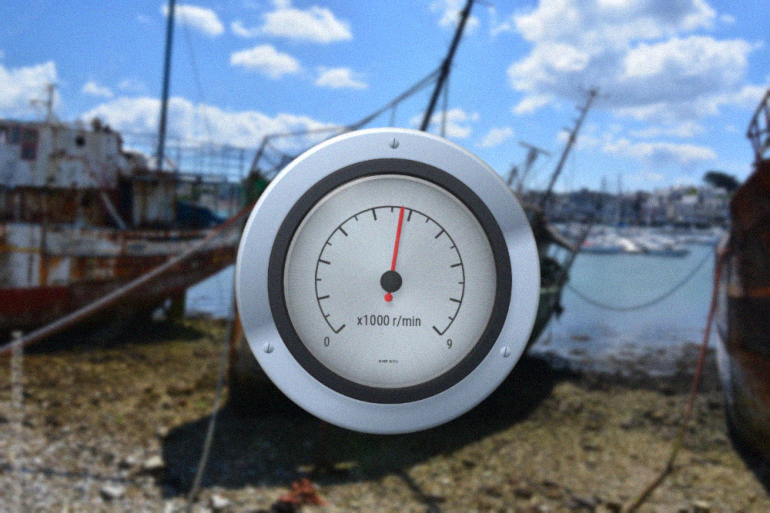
4750
